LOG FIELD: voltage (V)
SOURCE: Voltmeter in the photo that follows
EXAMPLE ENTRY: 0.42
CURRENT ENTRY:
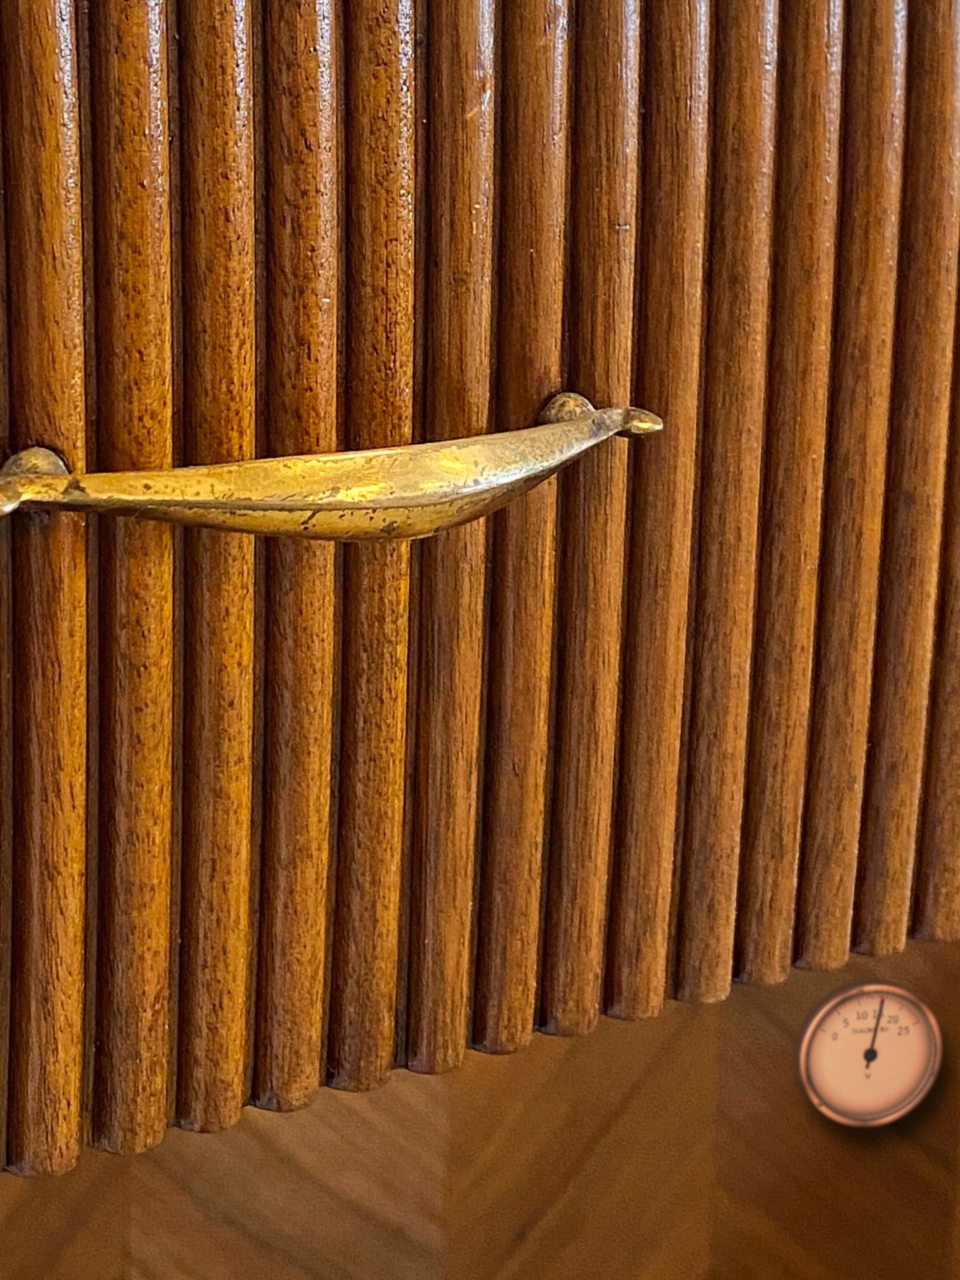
15
